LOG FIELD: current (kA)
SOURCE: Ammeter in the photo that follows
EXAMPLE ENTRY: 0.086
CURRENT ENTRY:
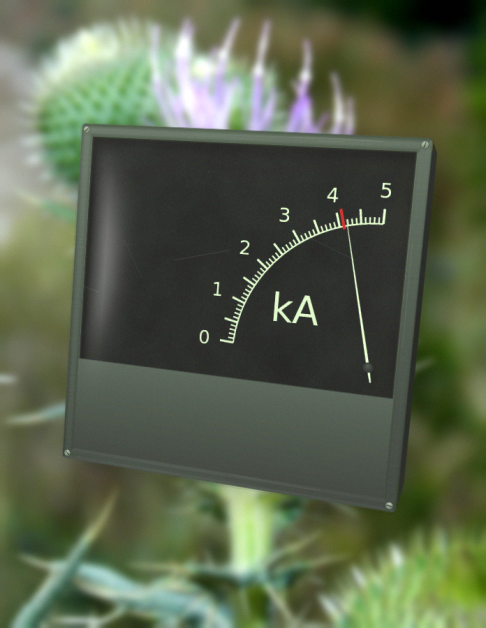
4.2
